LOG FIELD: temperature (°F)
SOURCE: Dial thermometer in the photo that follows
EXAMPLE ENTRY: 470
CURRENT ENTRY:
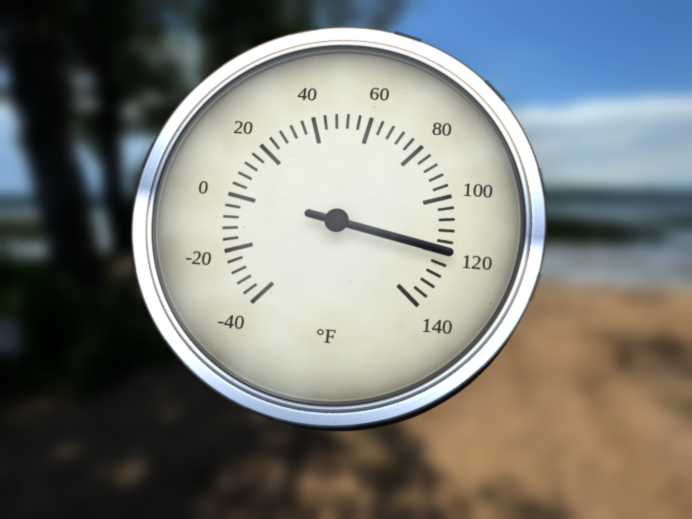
120
